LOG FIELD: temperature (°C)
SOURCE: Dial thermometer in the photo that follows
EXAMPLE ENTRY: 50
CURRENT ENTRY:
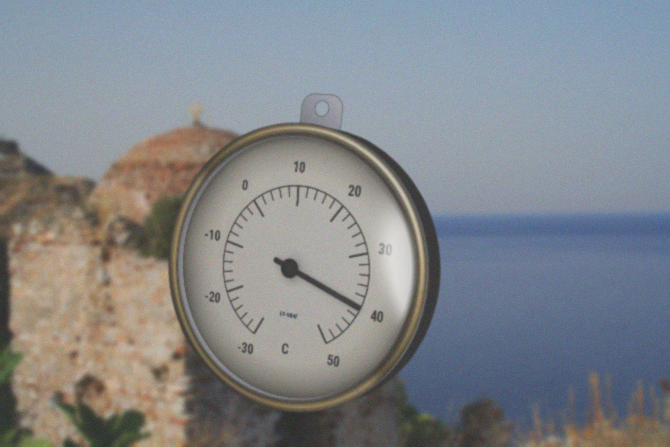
40
